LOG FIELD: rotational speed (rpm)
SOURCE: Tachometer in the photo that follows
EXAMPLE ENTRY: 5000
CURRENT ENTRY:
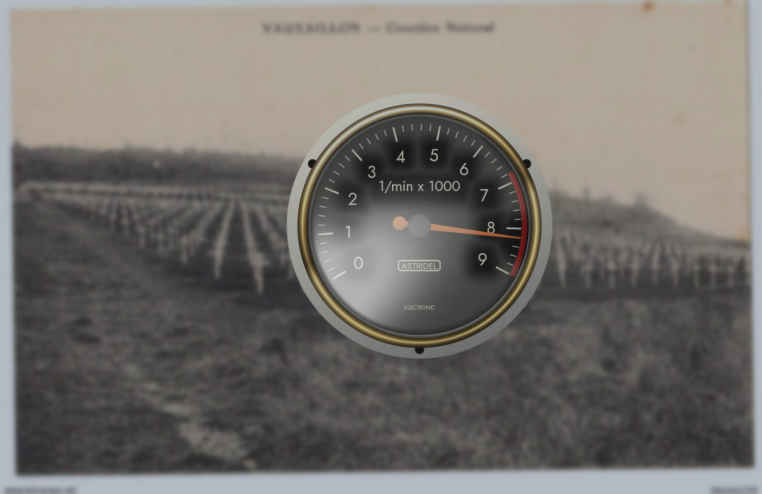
8200
